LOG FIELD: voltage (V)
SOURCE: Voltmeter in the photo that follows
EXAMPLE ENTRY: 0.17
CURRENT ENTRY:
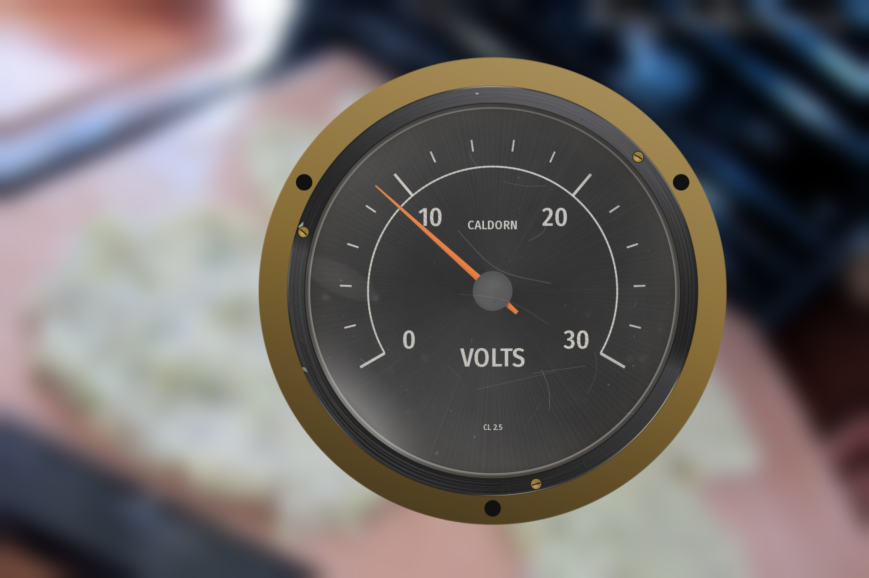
9
